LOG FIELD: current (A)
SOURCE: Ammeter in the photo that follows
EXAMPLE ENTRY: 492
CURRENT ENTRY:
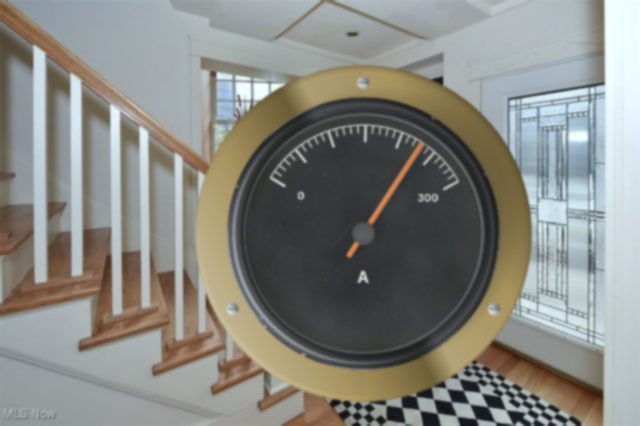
230
